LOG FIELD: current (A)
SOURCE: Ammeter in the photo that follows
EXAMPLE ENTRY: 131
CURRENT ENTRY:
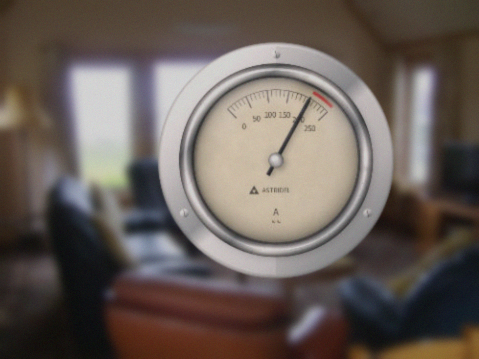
200
